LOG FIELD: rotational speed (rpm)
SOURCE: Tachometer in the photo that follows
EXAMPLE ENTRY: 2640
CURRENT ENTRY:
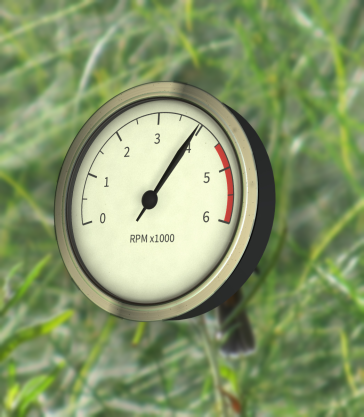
4000
